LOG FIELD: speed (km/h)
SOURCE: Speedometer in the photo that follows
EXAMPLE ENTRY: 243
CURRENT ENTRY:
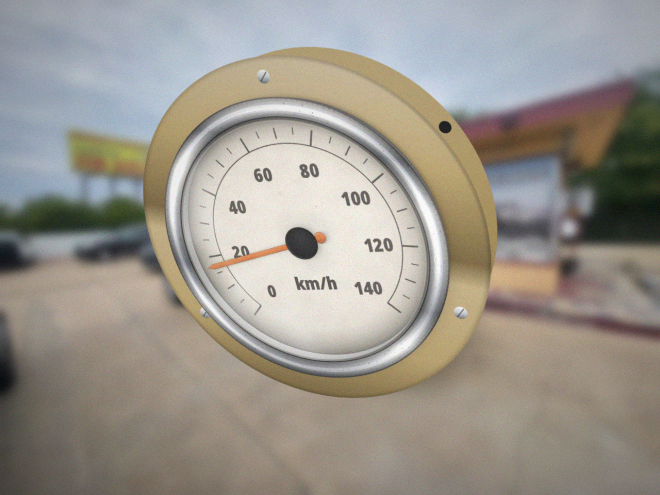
17.5
